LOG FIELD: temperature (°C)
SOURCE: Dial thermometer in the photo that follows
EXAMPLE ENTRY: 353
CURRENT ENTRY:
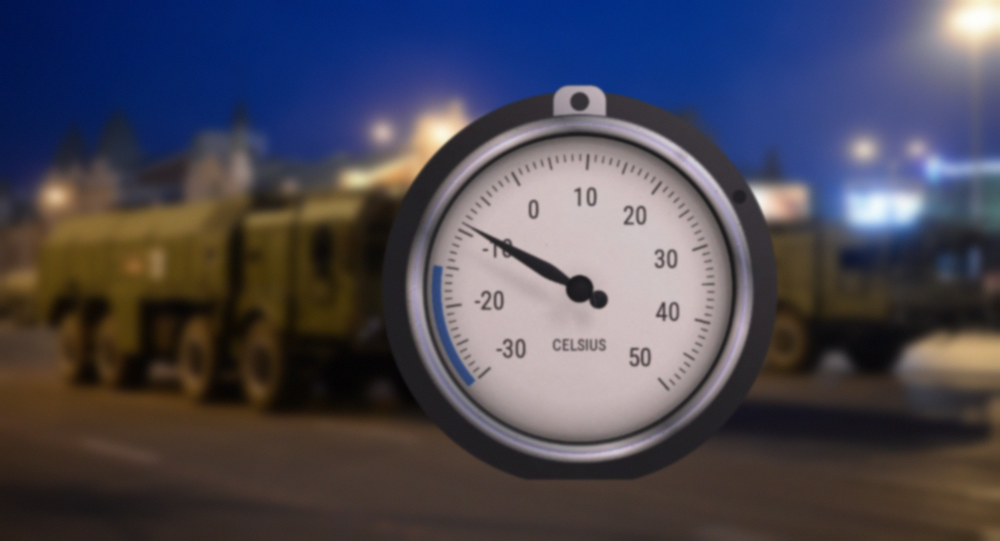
-9
